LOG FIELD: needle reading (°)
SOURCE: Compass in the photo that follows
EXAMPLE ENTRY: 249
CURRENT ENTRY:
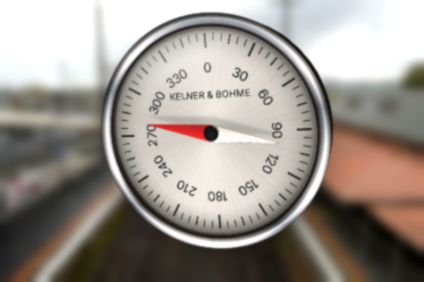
280
